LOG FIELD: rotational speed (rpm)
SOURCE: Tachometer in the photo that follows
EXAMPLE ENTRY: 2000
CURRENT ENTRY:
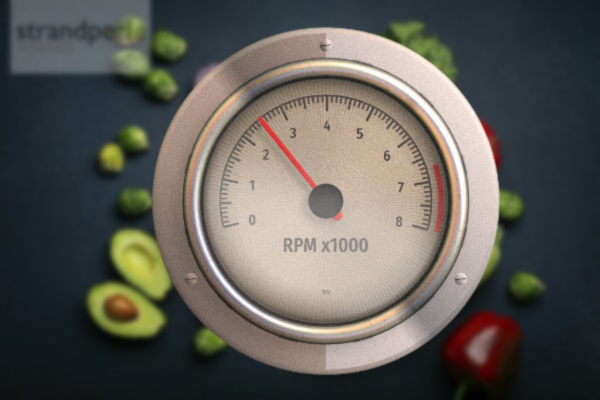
2500
